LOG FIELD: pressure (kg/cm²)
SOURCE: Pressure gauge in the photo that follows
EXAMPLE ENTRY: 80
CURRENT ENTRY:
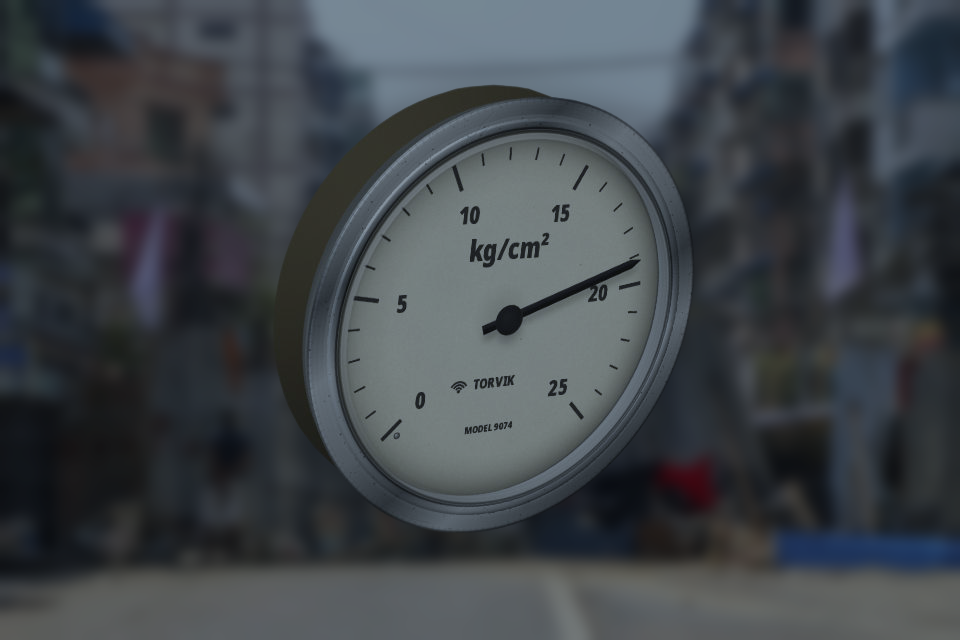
19
